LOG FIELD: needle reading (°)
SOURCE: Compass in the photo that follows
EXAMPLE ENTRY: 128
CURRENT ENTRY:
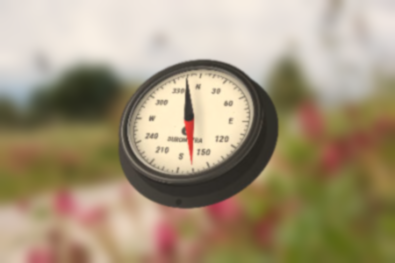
165
